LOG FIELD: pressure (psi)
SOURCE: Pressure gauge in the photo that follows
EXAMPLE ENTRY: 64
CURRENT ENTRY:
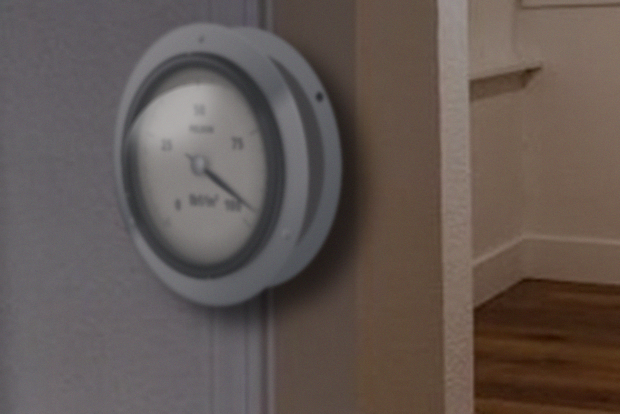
95
